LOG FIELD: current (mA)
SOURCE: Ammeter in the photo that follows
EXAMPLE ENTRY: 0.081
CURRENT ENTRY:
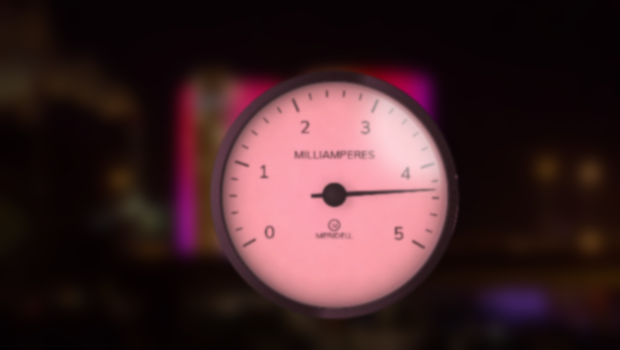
4.3
